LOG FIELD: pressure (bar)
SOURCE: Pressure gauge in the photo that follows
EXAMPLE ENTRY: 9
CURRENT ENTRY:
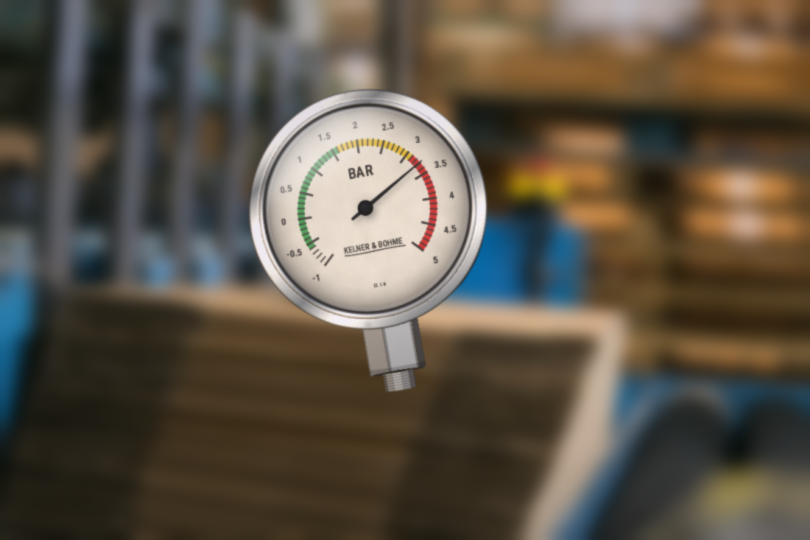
3.3
